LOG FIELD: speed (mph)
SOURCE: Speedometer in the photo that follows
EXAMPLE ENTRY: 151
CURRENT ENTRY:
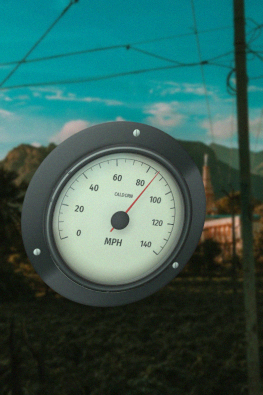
85
